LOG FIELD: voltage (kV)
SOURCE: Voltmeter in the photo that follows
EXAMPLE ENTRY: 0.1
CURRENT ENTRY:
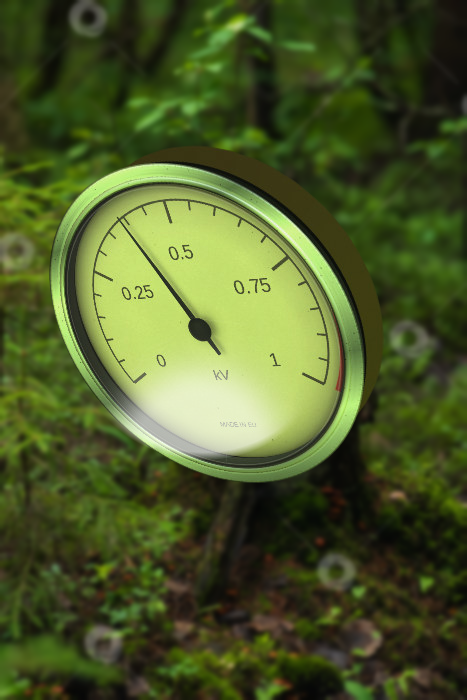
0.4
